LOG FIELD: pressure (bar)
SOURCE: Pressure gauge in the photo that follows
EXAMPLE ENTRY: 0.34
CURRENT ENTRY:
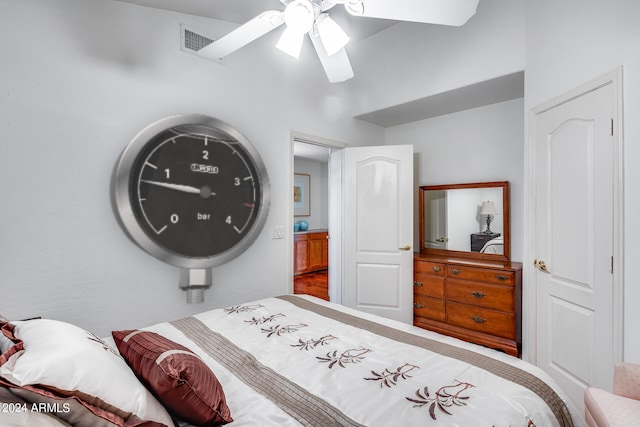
0.75
